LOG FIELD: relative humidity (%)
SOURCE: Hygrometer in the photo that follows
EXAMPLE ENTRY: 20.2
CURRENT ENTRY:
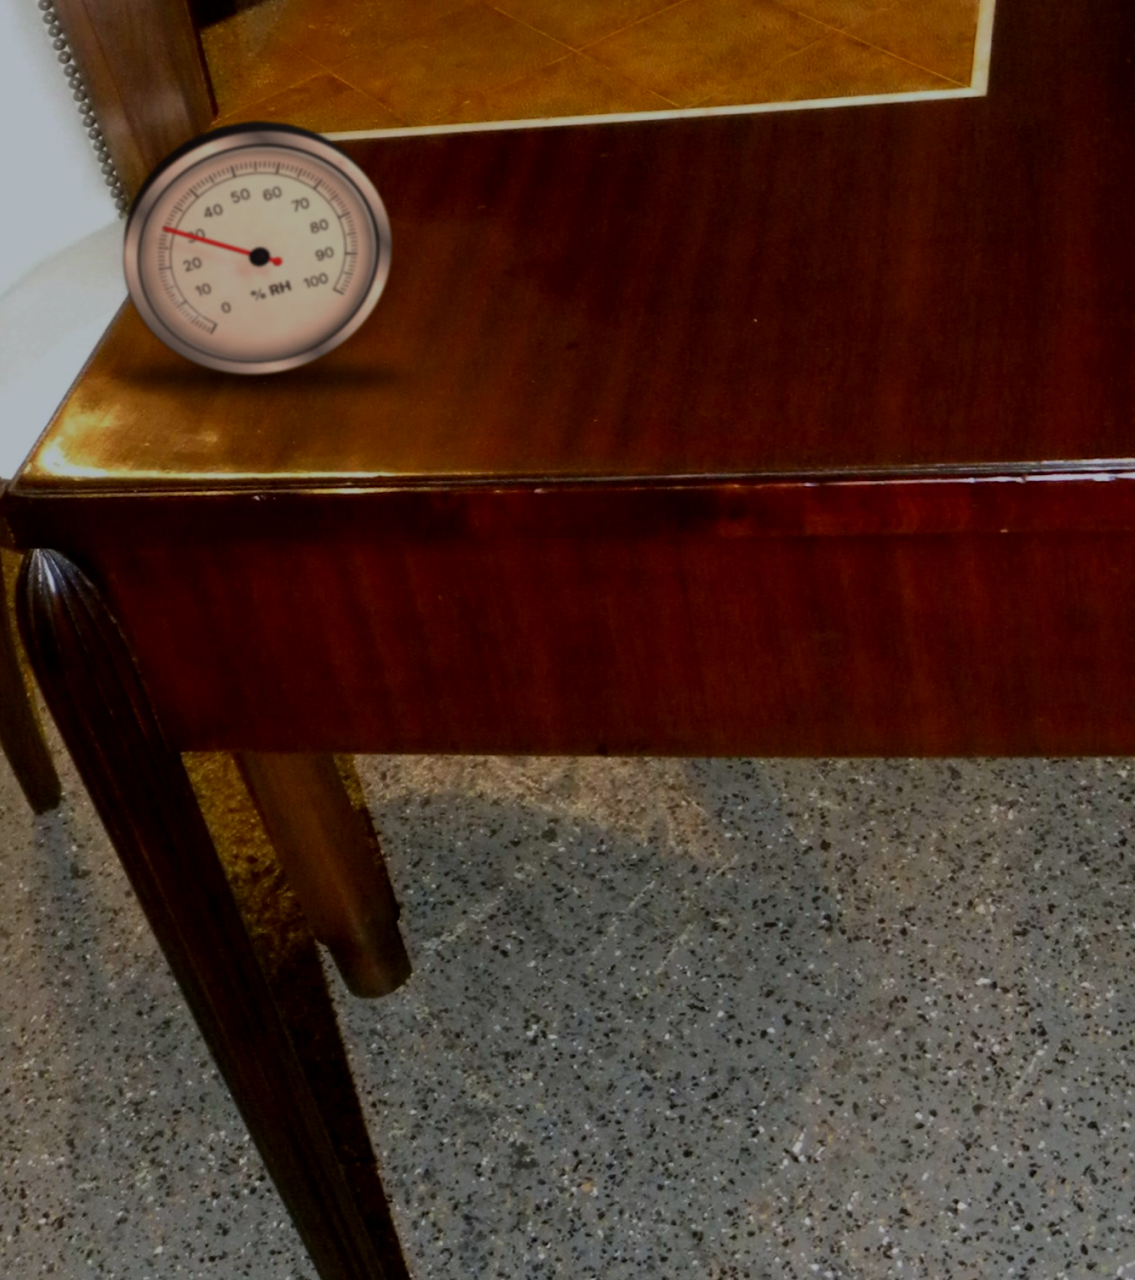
30
